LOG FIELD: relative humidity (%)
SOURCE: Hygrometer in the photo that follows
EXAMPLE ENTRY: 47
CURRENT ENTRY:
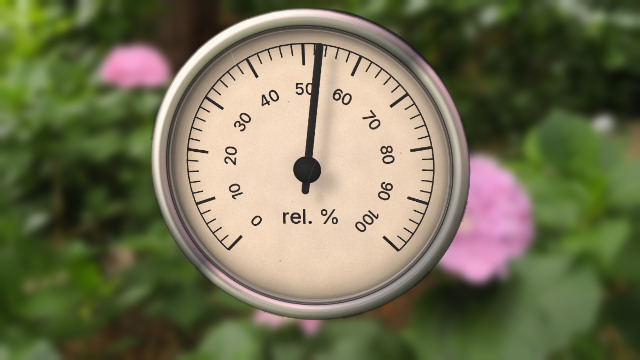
53
